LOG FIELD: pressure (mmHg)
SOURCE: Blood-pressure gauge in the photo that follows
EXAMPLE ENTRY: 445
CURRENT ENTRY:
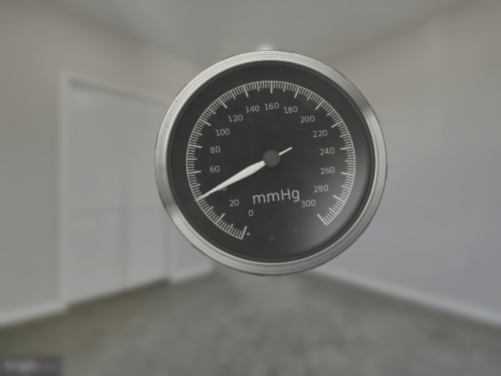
40
